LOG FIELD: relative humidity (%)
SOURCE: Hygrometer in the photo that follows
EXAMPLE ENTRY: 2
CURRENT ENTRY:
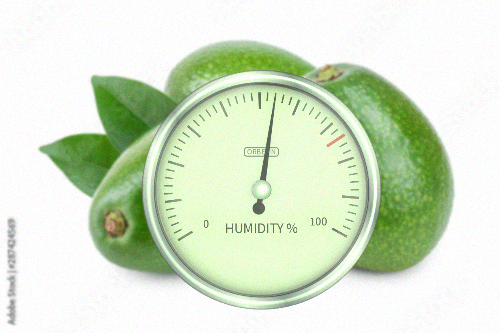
54
